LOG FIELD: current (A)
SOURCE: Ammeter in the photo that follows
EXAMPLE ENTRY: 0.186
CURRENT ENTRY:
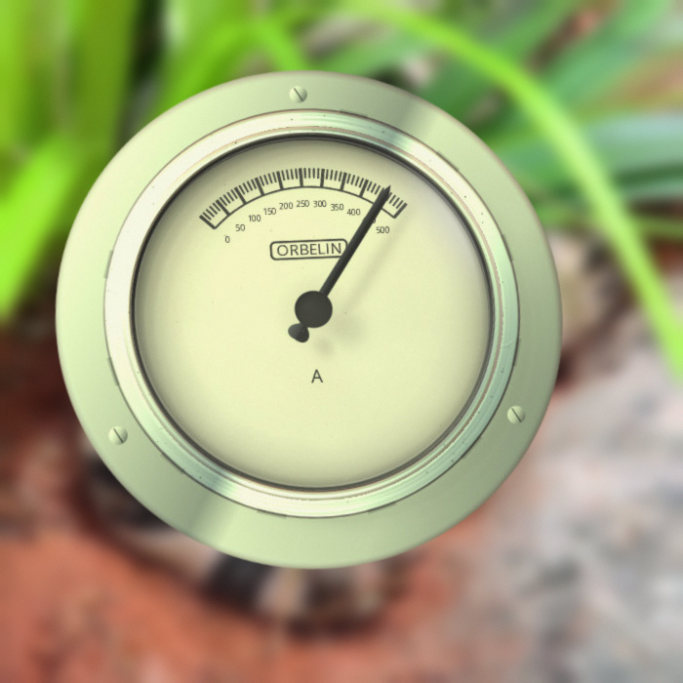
450
